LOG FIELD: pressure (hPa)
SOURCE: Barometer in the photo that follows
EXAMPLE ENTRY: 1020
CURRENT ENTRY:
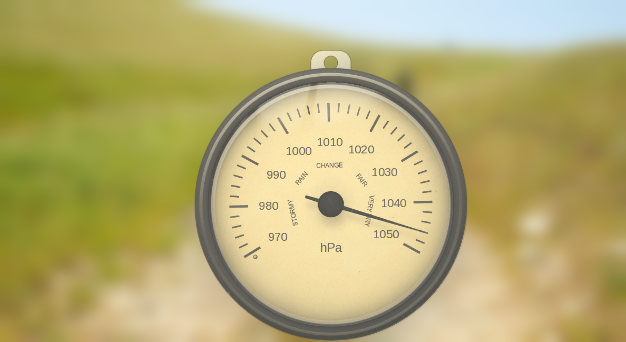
1046
